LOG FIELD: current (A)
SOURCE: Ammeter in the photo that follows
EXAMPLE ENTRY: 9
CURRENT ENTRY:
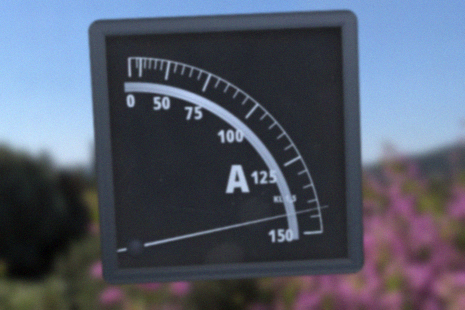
142.5
